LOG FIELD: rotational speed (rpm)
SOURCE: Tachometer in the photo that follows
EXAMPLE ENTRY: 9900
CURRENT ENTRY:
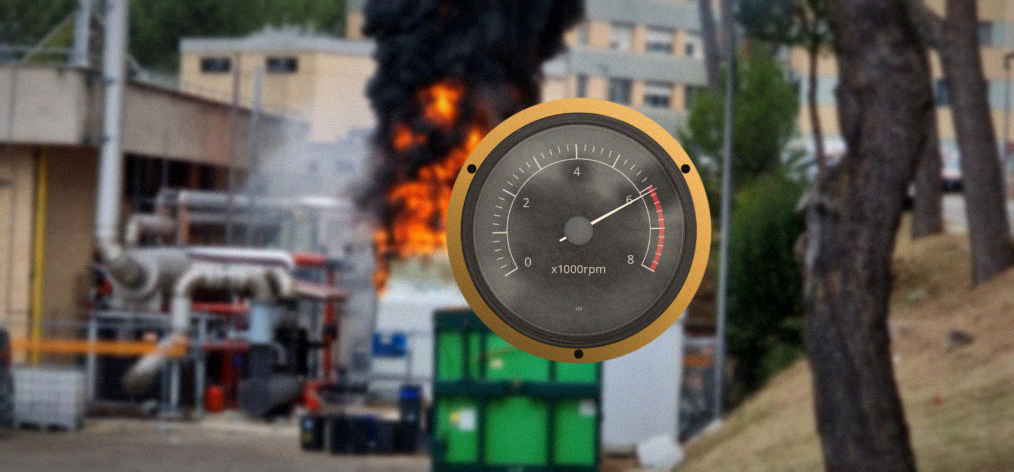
6100
